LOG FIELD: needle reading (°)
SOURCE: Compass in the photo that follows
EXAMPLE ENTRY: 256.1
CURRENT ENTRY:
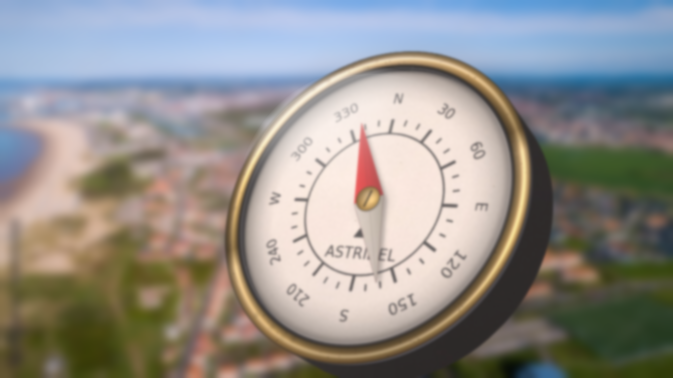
340
